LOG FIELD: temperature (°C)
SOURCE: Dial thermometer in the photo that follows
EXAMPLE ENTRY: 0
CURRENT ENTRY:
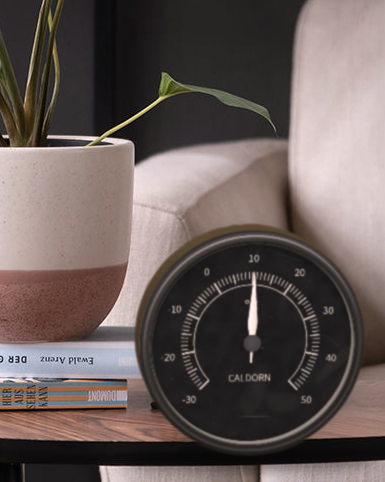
10
